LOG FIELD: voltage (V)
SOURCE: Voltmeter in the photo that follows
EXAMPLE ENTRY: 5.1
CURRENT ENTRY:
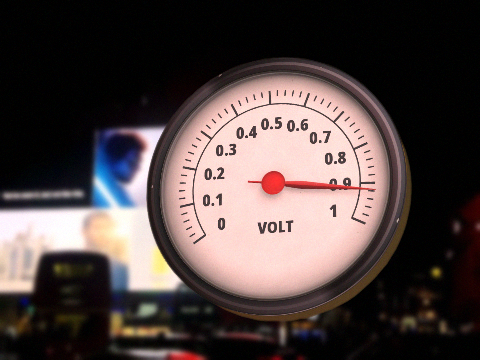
0.92
